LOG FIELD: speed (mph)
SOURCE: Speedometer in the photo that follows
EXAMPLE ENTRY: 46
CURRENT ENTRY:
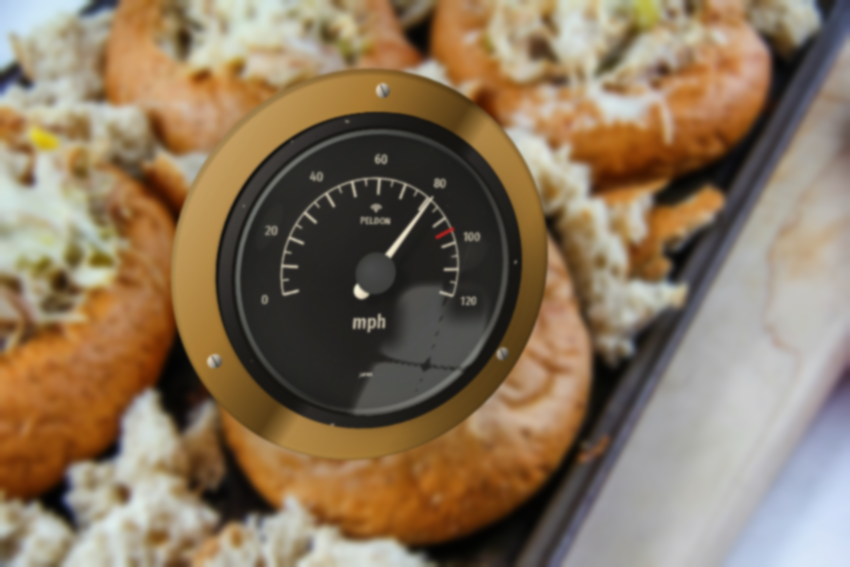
80
